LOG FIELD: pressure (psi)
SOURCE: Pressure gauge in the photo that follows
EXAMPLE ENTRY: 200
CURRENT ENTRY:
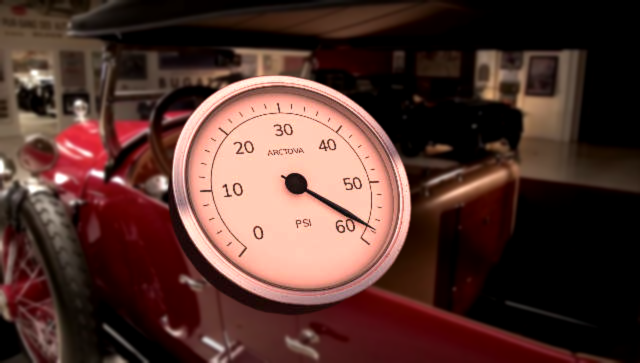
58
